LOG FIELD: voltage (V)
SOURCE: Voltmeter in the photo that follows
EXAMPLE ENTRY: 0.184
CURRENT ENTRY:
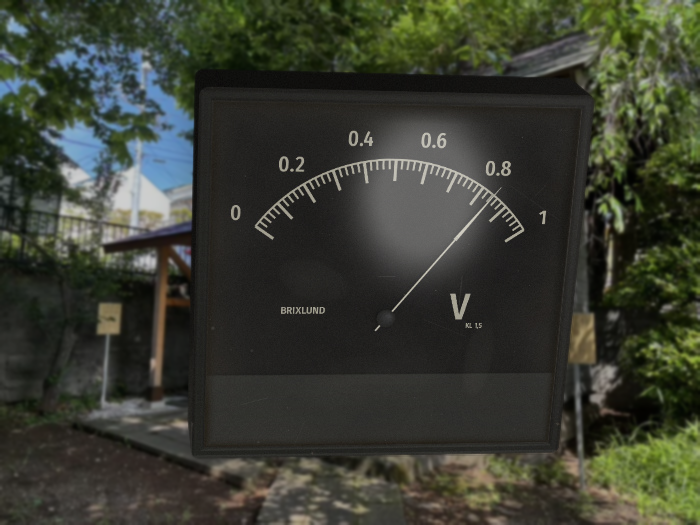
0.84
